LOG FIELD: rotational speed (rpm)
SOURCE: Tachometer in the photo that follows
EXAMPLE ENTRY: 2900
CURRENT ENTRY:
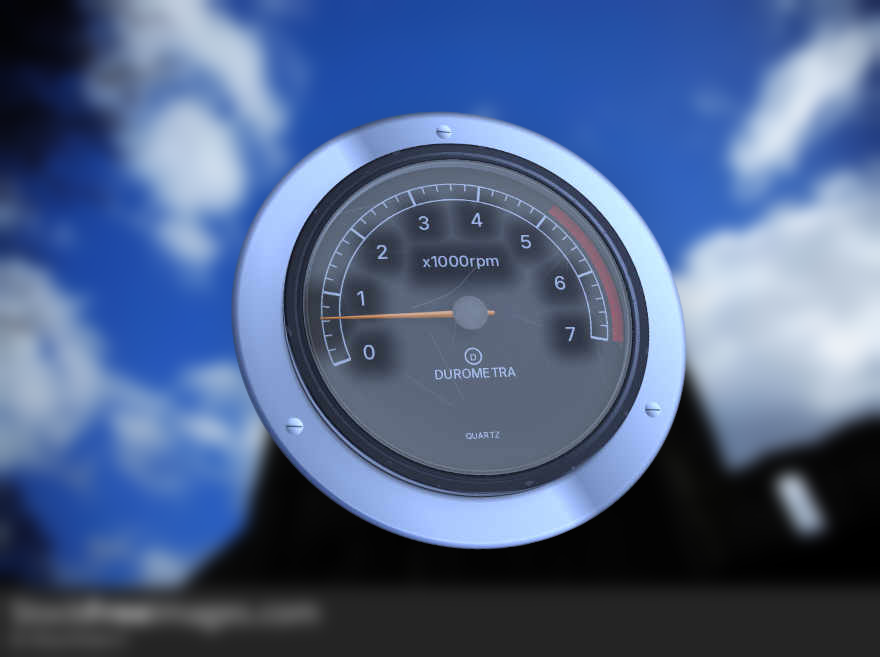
600
